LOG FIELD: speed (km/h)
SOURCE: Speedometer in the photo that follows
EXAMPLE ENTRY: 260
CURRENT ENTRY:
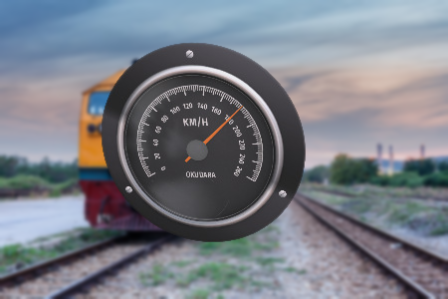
180
